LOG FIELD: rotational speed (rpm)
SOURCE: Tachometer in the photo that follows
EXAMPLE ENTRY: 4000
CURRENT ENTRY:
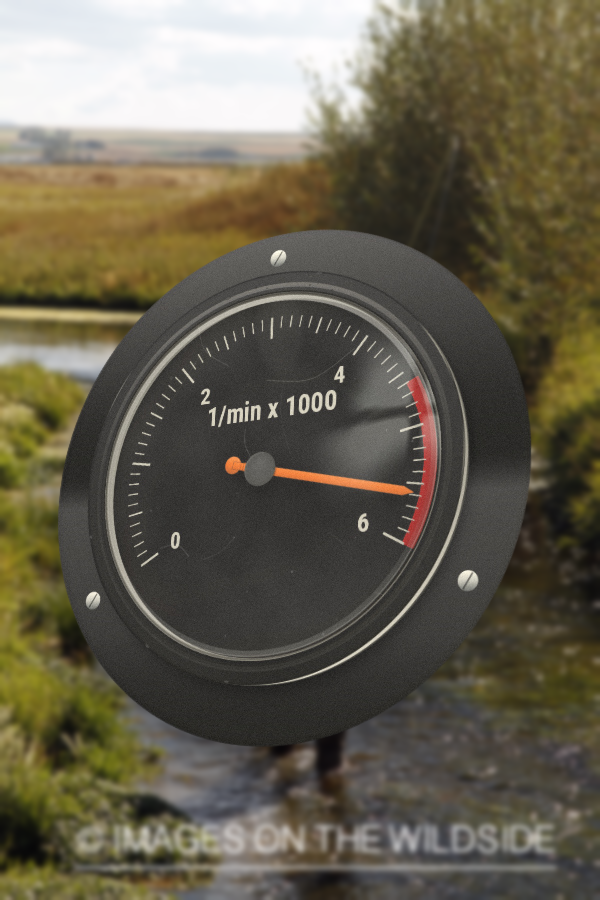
5600
